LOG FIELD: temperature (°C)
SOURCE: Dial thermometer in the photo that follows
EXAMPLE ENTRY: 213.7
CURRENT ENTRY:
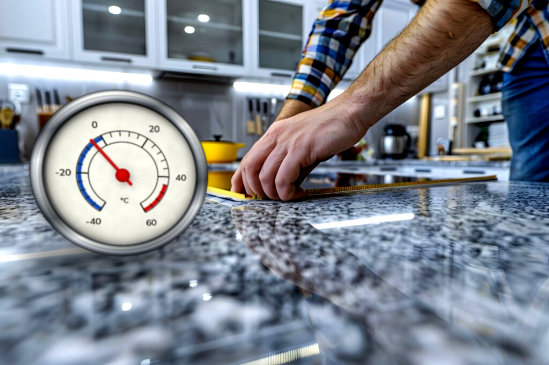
-4
